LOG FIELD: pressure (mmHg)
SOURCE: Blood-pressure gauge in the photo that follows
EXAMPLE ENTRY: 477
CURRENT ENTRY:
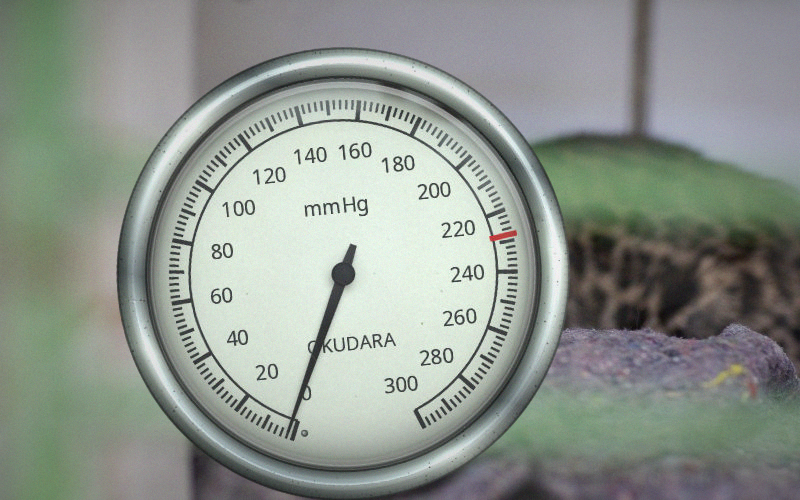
2
